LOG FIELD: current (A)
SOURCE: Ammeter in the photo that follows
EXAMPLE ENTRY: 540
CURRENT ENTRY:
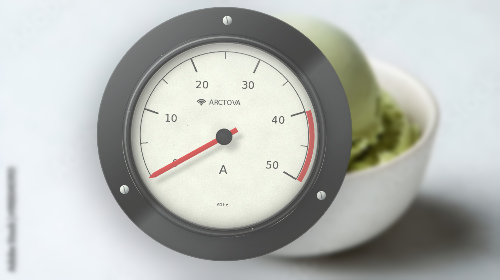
0
